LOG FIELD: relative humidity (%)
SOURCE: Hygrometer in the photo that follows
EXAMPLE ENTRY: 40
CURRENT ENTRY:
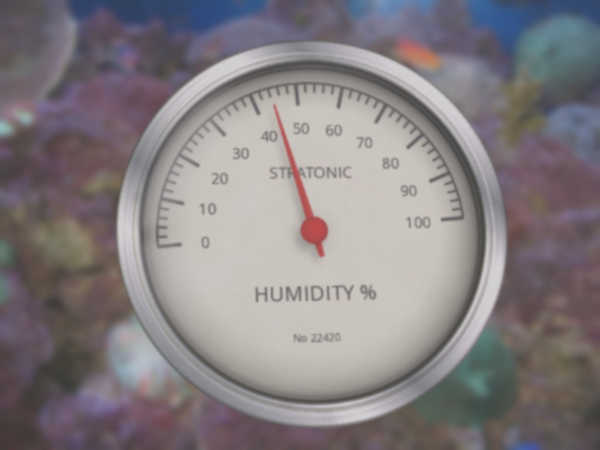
44
